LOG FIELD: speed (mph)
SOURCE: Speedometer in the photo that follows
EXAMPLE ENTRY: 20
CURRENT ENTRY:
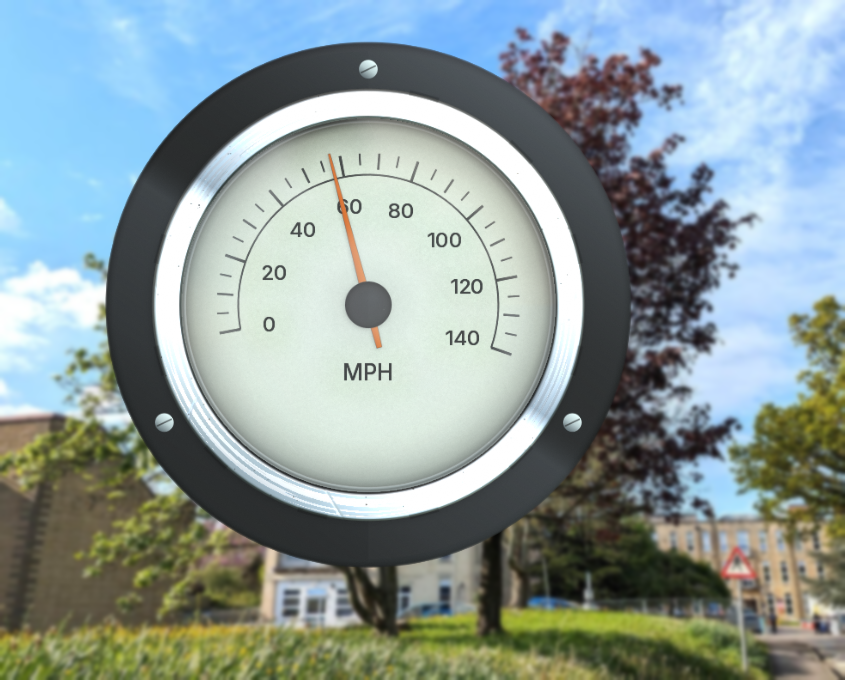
57.5
